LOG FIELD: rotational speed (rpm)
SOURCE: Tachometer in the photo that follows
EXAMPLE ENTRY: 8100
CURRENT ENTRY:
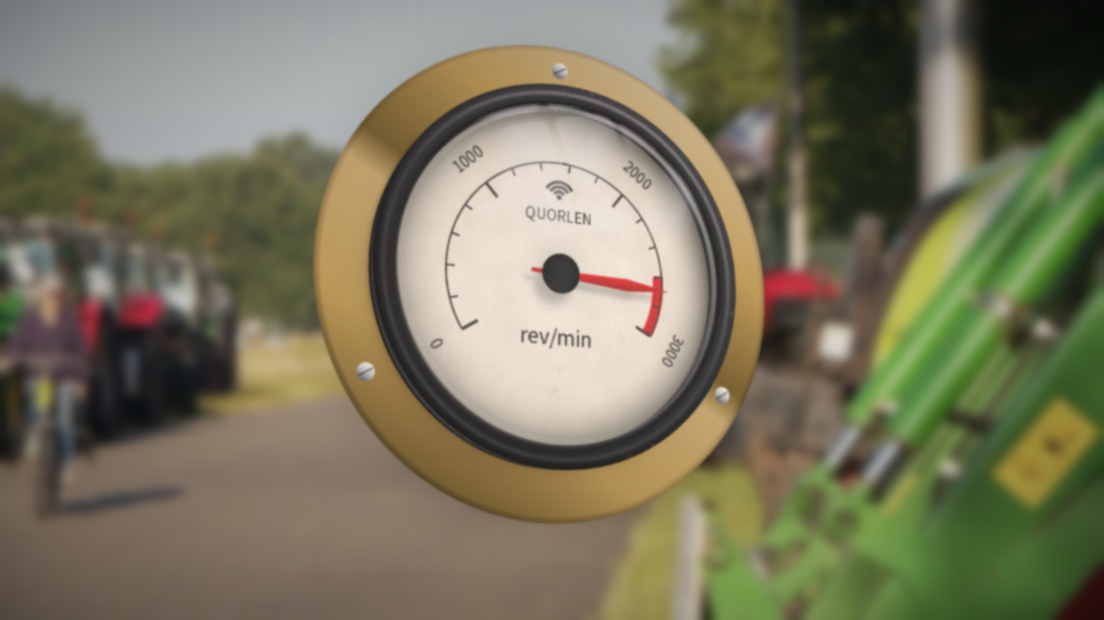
2700
